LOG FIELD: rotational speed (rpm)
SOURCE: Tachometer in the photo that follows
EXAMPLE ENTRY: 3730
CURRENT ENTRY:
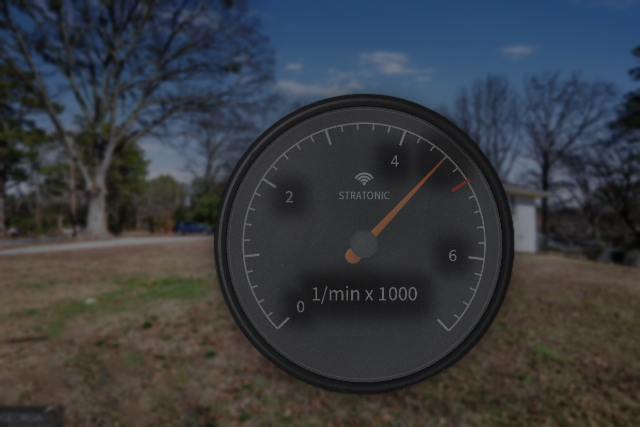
4600
